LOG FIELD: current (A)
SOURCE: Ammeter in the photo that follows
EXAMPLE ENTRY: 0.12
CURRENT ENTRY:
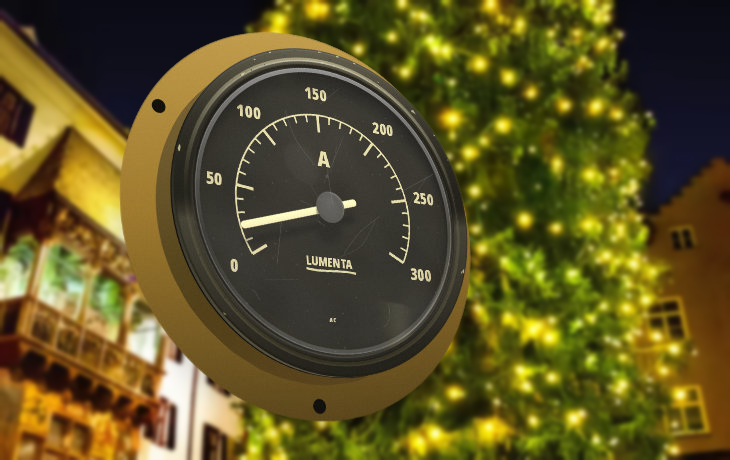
20
